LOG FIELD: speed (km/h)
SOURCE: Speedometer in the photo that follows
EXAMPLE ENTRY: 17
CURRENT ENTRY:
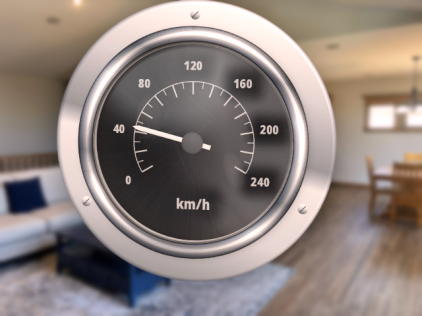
45
